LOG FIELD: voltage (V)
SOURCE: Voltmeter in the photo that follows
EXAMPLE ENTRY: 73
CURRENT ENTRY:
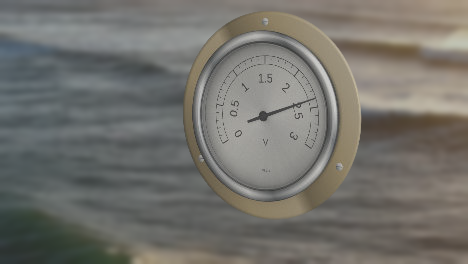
2.4
